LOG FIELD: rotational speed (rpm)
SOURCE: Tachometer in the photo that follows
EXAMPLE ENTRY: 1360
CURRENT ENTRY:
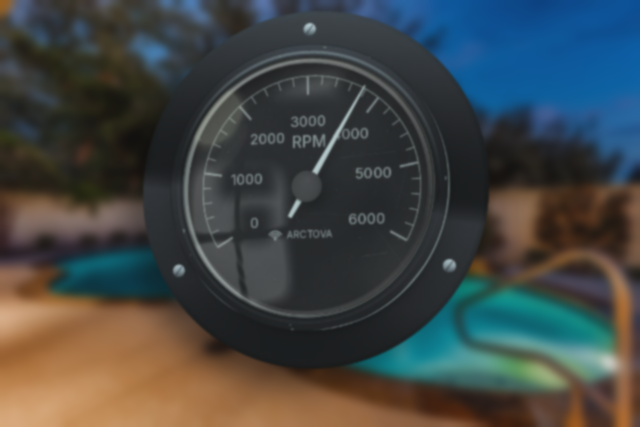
3800
